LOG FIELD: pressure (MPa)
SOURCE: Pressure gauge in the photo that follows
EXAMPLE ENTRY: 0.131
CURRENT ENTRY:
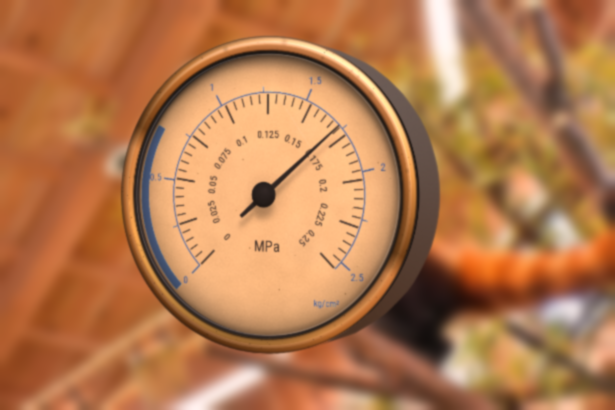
0.17
